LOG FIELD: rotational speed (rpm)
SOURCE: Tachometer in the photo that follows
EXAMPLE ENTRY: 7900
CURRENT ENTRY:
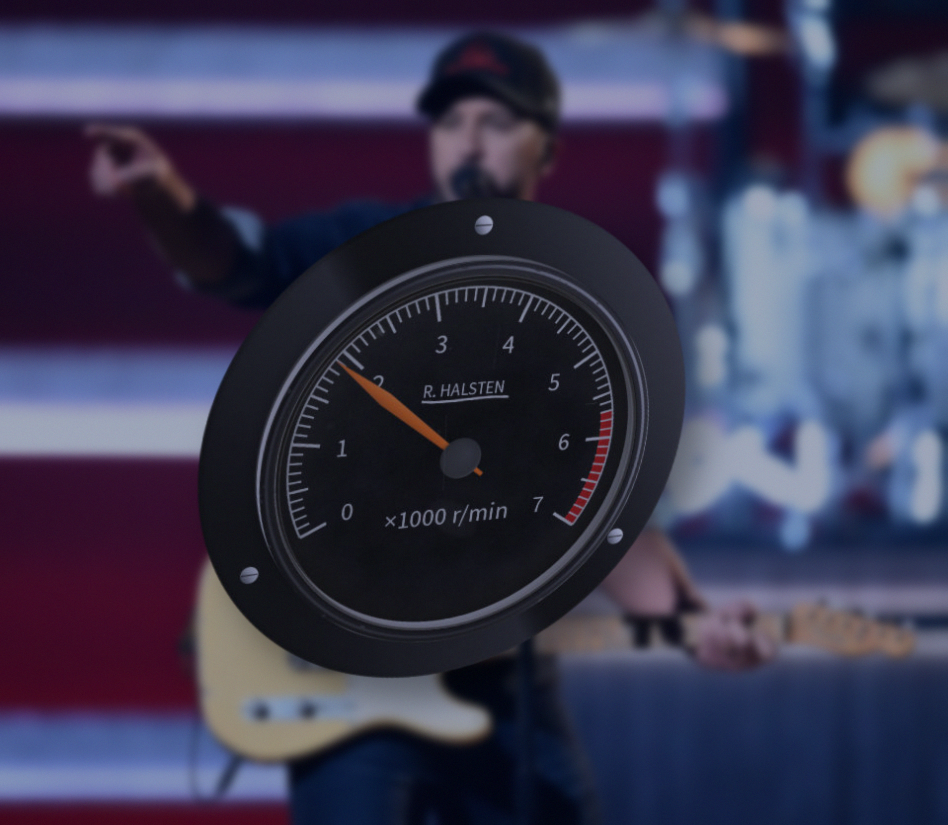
1900
